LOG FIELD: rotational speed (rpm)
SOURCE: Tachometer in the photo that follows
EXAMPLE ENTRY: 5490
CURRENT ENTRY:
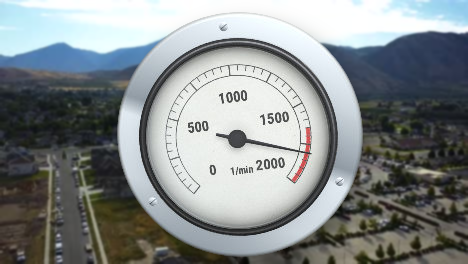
1800
